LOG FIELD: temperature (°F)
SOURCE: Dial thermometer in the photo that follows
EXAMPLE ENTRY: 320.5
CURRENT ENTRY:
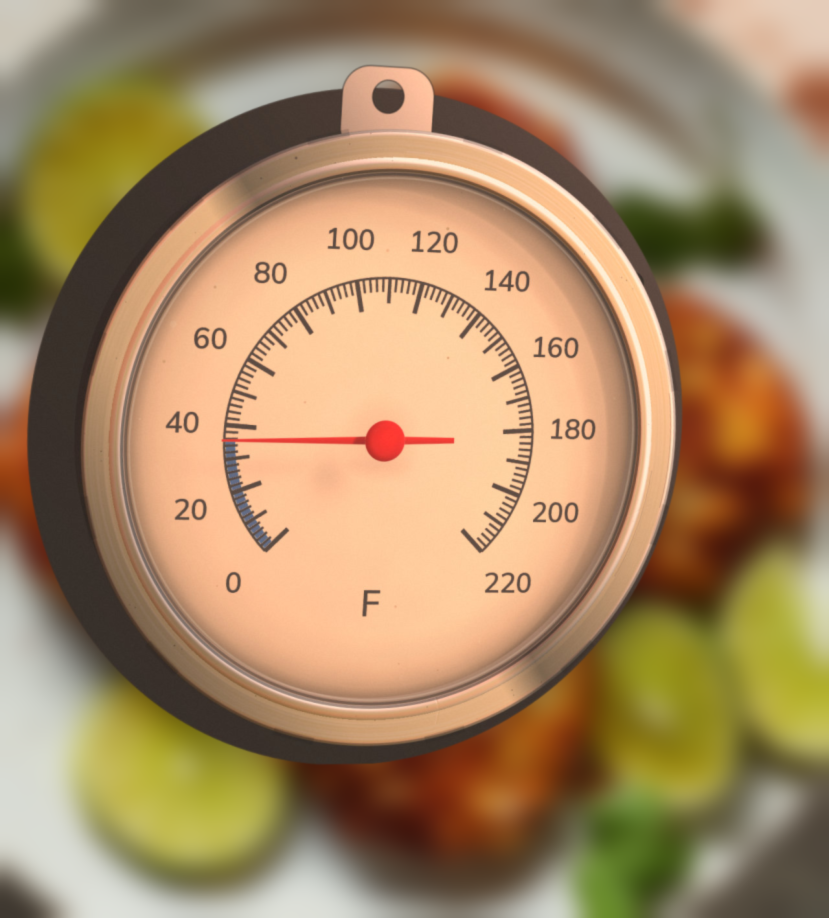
36
